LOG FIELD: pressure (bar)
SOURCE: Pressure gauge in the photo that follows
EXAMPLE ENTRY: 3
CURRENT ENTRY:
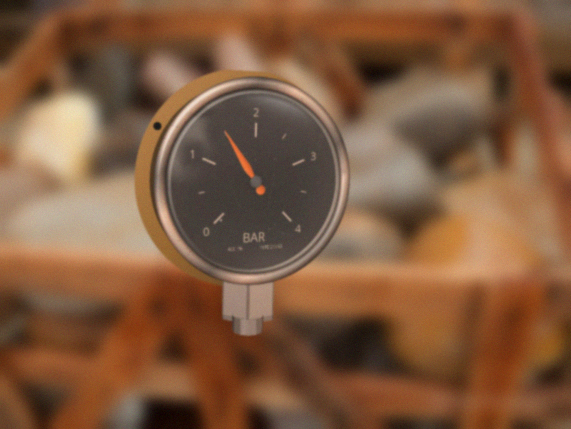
1.5
